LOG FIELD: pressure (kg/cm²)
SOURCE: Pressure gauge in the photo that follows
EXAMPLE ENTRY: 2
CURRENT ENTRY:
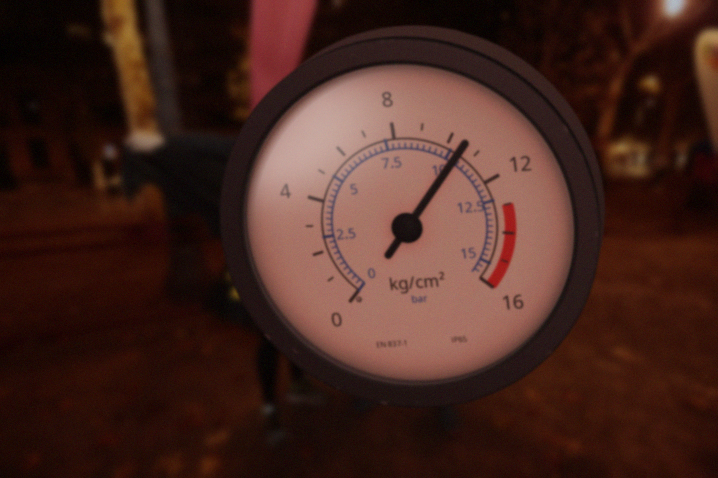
10.5
